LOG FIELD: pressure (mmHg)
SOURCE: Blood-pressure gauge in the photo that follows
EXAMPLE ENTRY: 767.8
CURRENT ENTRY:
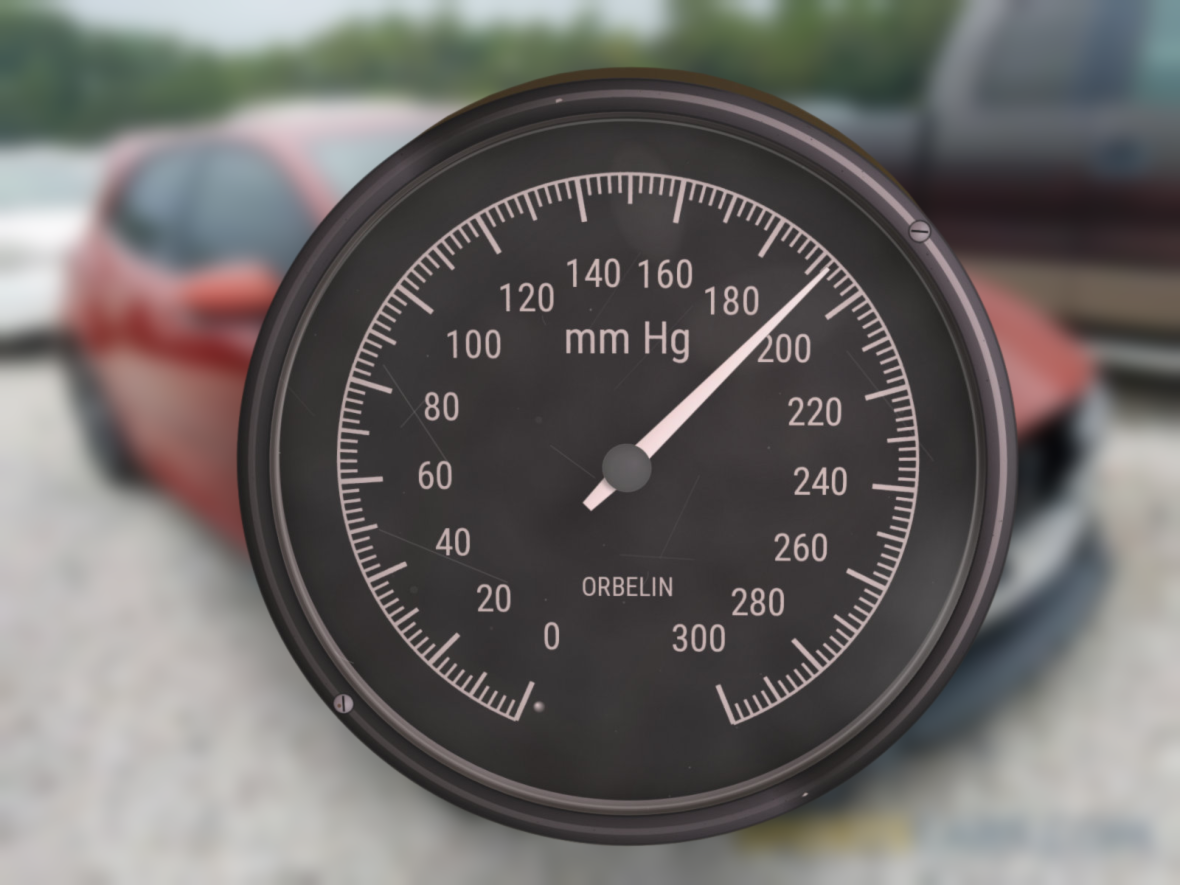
192
